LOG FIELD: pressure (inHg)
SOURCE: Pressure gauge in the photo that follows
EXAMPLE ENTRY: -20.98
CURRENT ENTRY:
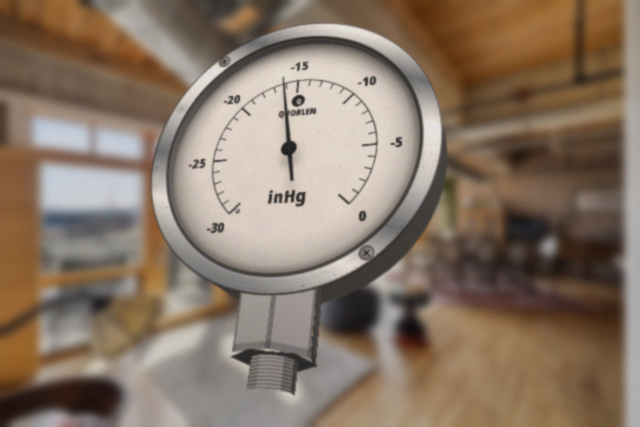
-16
